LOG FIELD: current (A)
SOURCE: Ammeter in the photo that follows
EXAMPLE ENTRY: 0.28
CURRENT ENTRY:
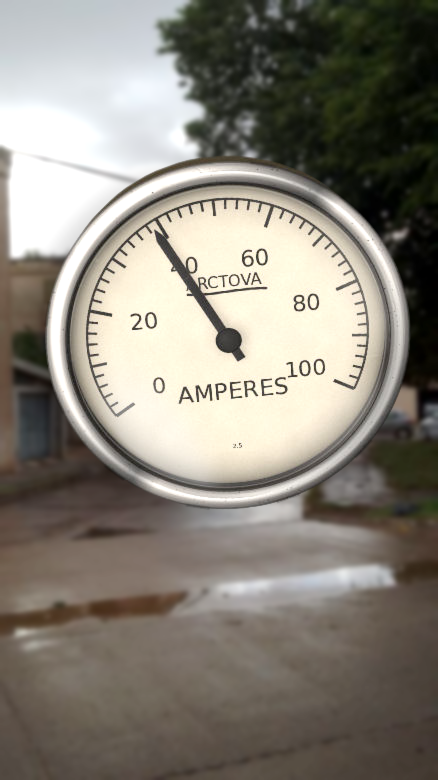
39
